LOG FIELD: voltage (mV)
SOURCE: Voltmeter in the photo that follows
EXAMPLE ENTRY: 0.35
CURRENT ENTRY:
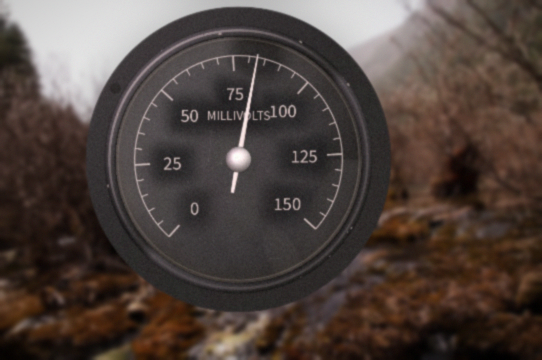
82.5
